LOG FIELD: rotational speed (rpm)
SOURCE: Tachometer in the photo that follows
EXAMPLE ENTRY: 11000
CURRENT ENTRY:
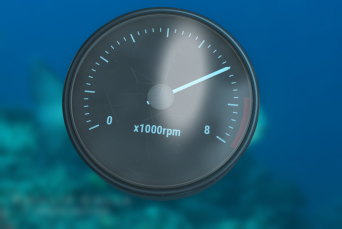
6000
